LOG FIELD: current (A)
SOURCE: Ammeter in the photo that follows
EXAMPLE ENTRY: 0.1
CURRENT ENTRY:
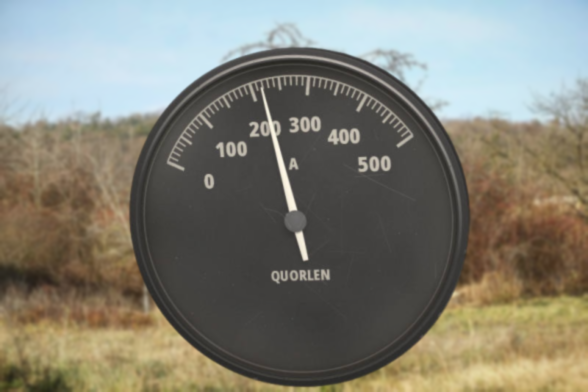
220
